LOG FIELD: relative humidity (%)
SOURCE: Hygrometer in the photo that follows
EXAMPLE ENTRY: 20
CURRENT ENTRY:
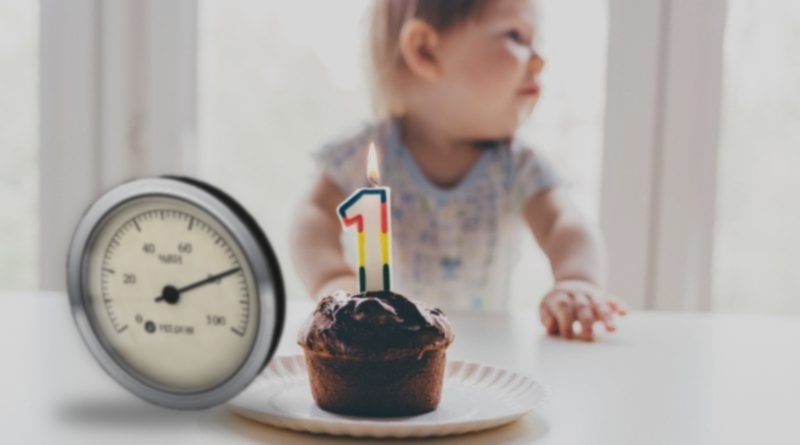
80
